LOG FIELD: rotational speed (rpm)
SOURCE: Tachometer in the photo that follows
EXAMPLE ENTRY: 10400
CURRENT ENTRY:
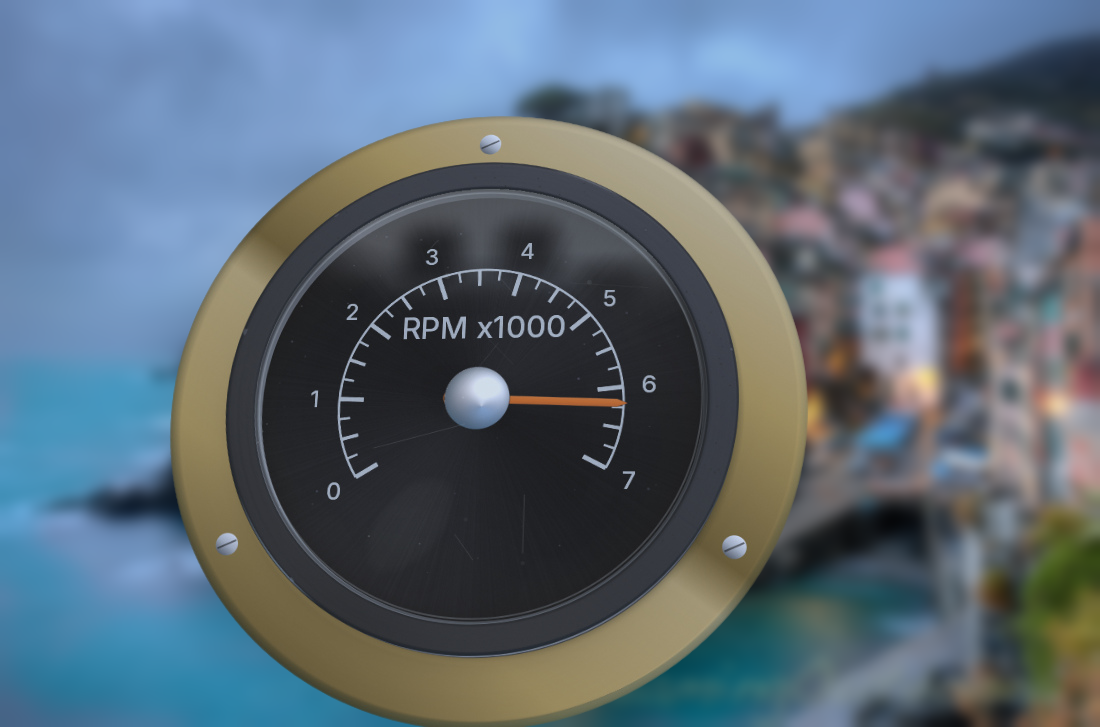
6250
